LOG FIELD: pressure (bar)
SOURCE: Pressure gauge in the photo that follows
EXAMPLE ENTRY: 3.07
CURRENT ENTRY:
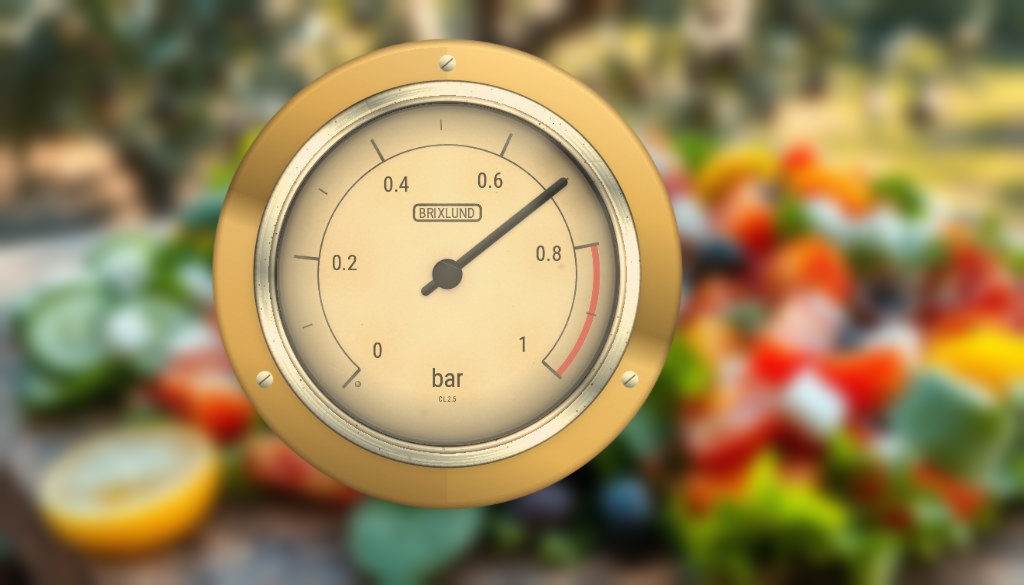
0.7
